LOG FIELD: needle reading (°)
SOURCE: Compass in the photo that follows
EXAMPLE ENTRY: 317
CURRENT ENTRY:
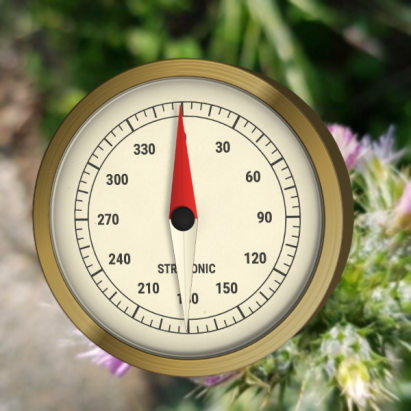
0
